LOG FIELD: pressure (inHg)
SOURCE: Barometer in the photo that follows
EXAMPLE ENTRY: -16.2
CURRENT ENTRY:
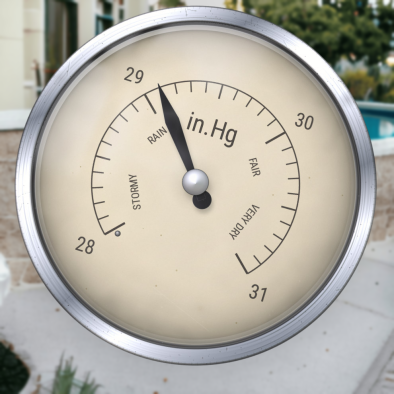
29.1
